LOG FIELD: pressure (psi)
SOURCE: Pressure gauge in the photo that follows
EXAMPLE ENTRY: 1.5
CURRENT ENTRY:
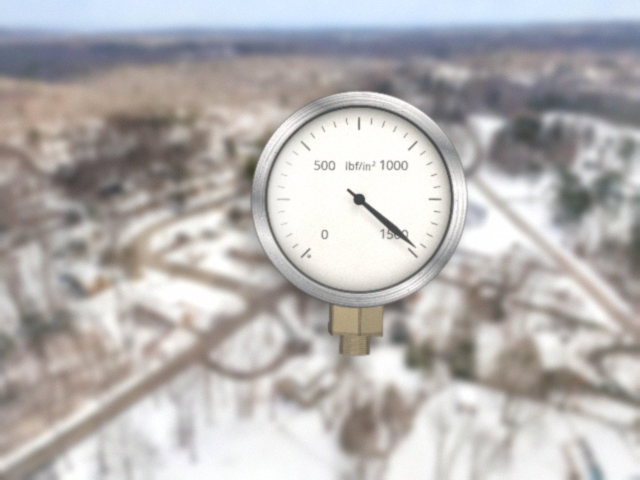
1475
